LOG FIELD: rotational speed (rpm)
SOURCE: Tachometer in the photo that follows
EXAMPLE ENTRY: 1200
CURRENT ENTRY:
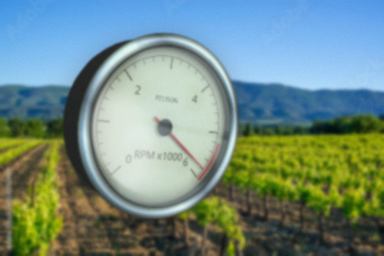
5800
